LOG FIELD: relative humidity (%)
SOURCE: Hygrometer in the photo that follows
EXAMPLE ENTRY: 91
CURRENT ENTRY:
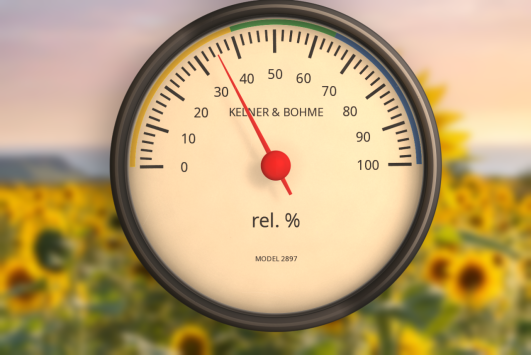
35
